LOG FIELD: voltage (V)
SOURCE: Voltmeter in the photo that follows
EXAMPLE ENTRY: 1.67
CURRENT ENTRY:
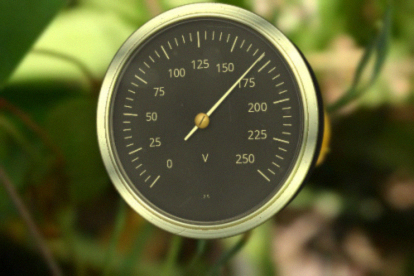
170
